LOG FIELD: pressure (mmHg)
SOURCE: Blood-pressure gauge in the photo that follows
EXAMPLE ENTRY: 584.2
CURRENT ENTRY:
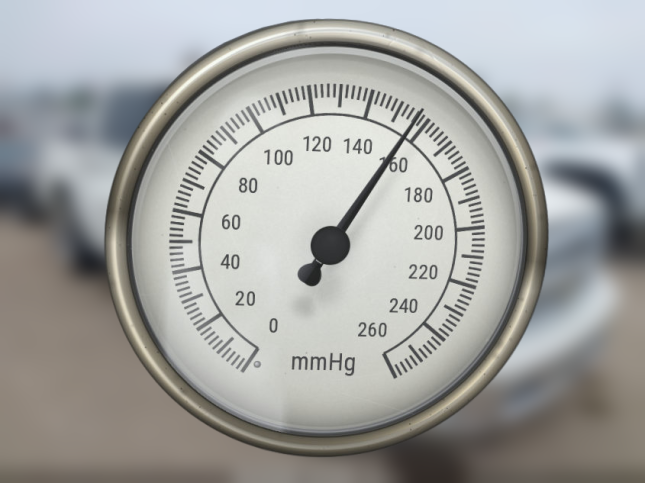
156
